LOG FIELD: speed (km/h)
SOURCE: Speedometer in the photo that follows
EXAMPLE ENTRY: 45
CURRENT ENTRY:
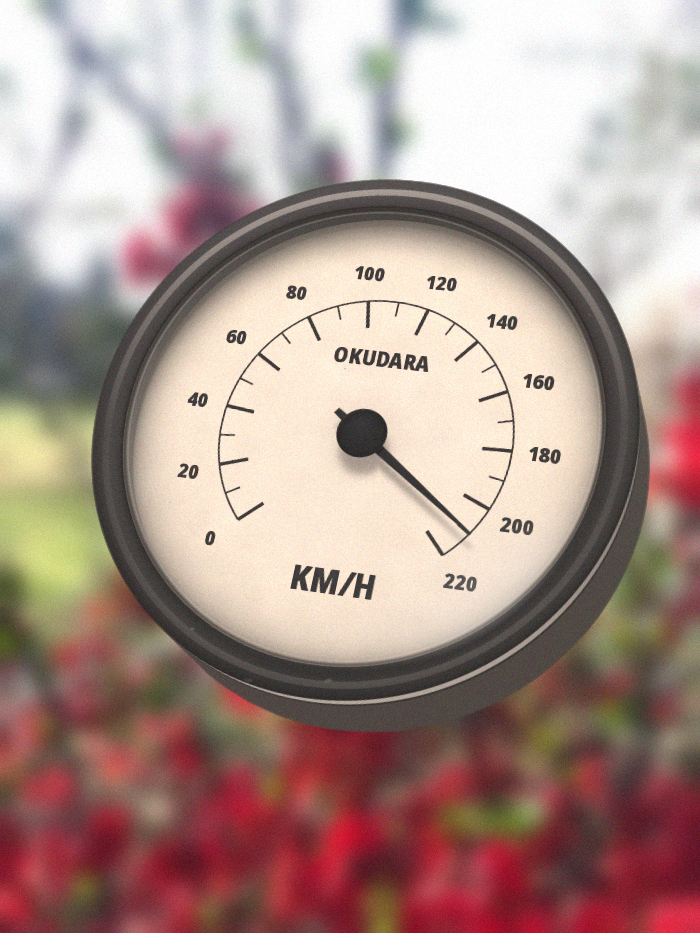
210
